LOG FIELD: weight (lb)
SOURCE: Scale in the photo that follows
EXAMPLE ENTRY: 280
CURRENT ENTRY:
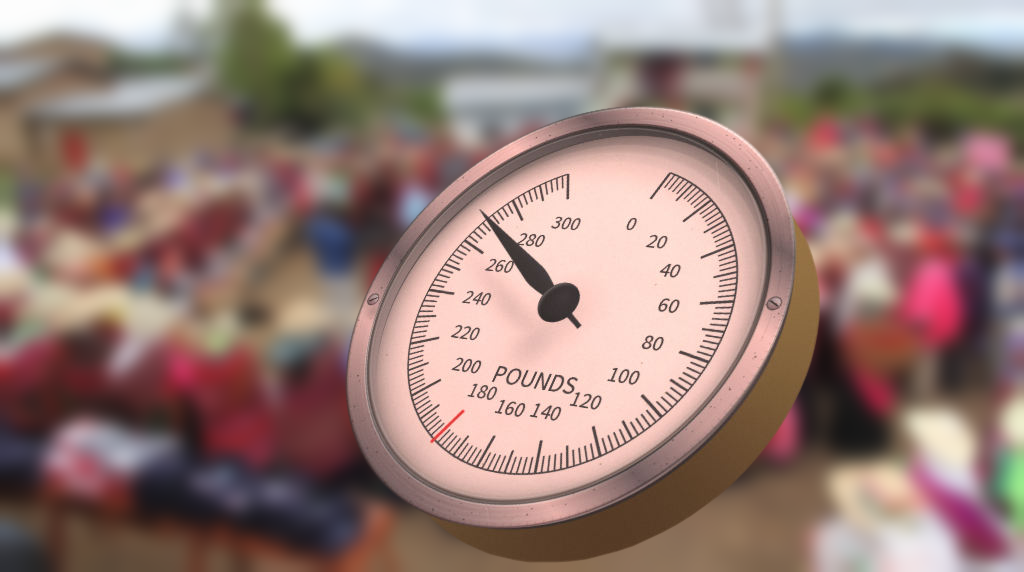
270
